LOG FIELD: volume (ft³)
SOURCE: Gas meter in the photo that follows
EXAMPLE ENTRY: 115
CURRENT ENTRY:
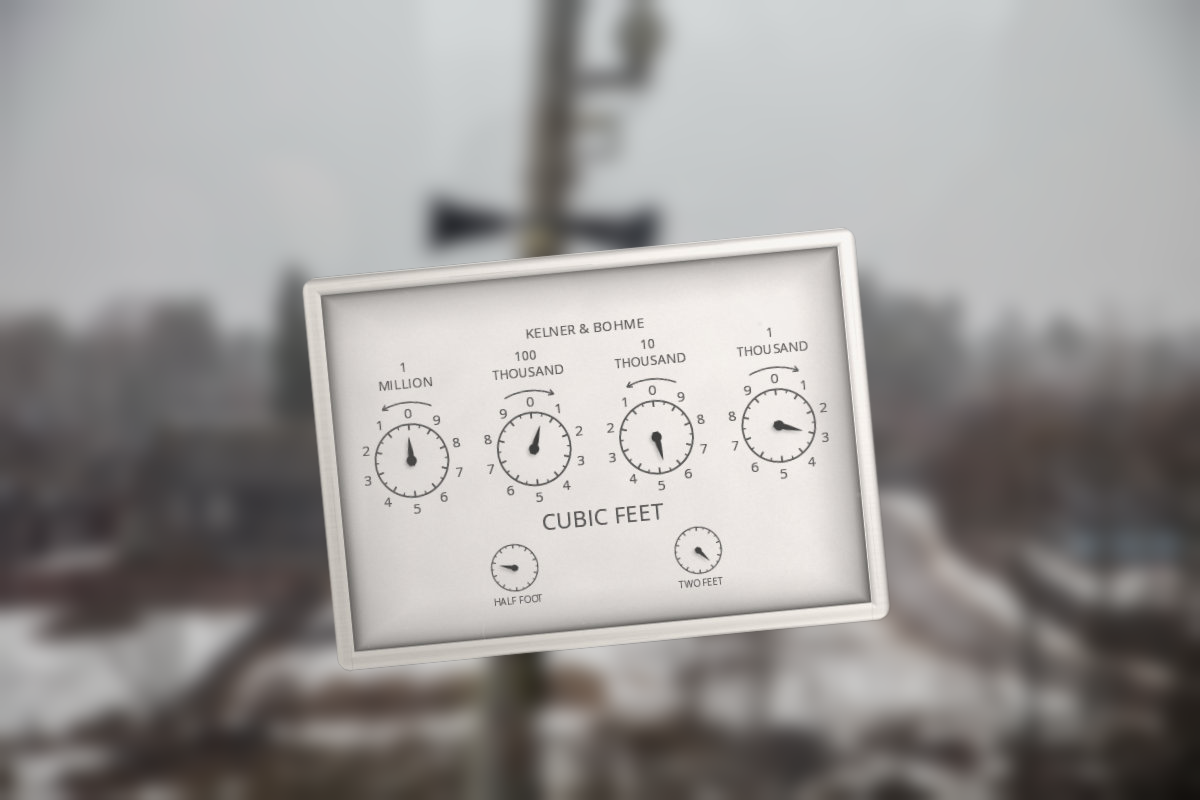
5300
